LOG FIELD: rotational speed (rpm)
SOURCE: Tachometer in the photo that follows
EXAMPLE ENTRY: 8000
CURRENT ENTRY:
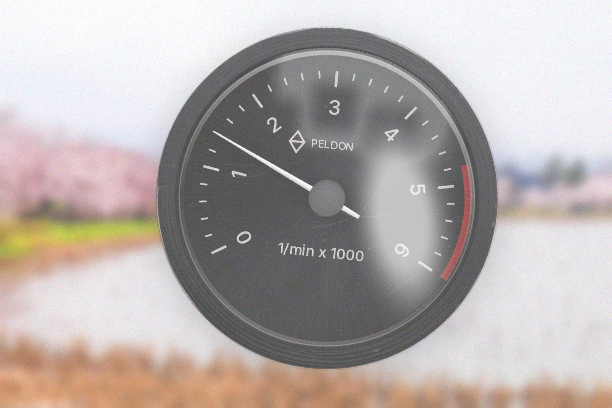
1400
